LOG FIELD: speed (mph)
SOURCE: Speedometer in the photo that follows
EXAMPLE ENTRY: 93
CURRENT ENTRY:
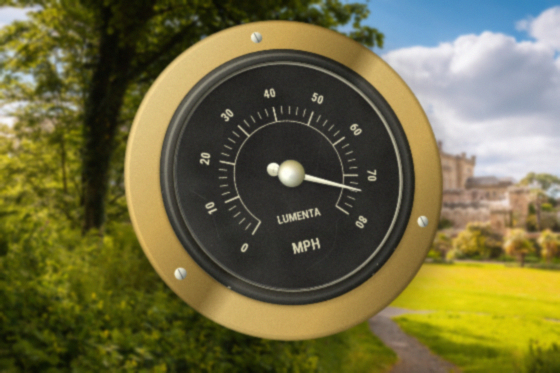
74
